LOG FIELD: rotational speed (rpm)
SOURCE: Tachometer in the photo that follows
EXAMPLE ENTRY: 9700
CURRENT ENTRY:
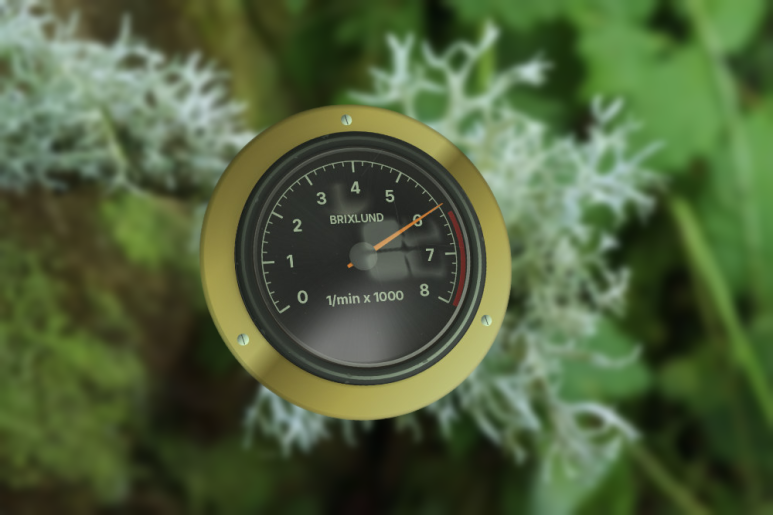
6000
